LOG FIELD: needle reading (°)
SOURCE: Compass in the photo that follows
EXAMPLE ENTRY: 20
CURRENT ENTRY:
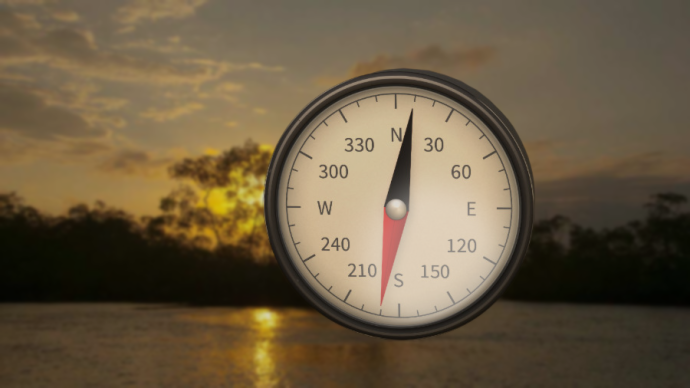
190
